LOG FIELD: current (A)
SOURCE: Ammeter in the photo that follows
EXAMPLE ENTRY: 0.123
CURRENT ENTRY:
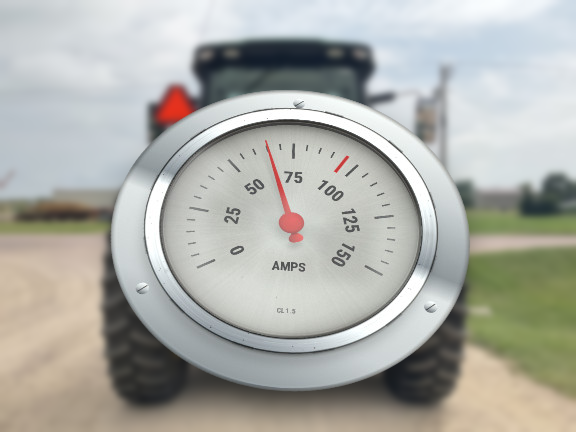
65
